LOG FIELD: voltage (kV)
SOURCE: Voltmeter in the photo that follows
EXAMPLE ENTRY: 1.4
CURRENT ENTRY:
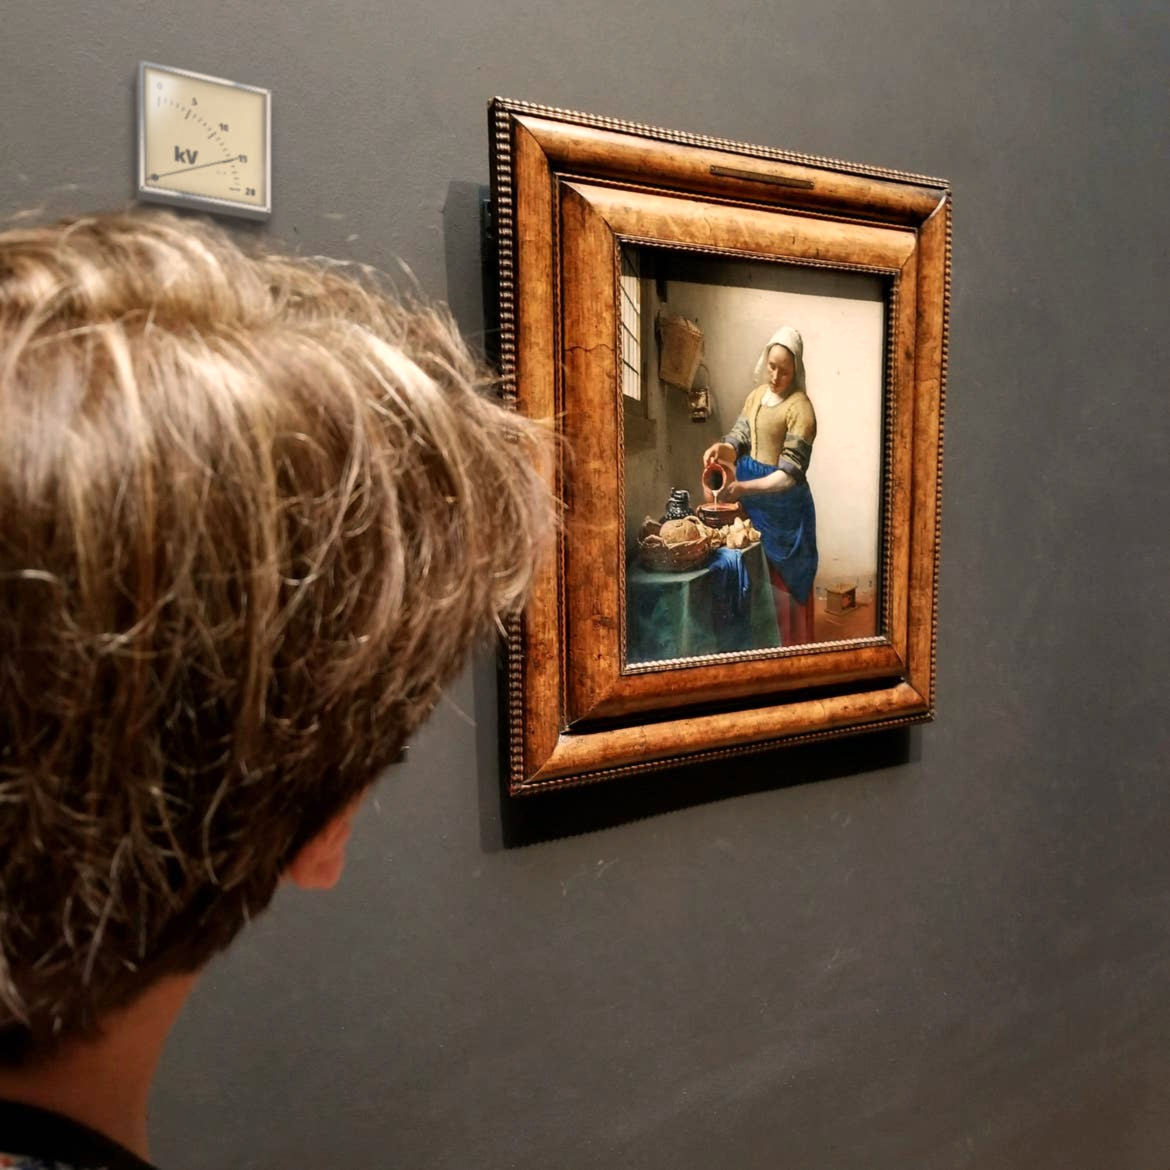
15
